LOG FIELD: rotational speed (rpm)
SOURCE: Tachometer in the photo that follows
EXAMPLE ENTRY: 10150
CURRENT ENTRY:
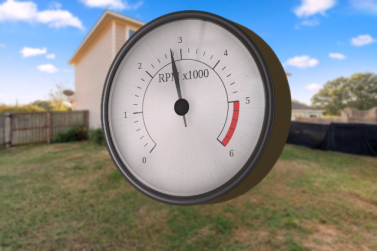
2800
